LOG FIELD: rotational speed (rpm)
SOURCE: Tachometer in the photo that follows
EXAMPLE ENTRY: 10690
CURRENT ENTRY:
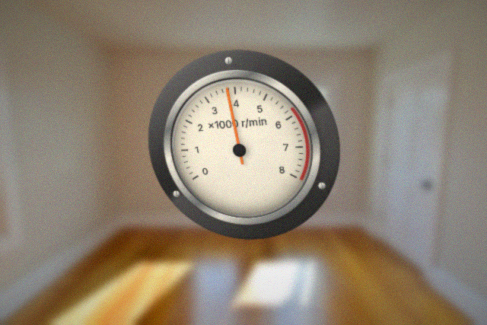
3800
